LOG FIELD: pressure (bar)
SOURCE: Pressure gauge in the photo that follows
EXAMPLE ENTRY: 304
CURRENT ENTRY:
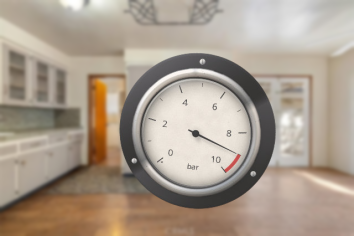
9
